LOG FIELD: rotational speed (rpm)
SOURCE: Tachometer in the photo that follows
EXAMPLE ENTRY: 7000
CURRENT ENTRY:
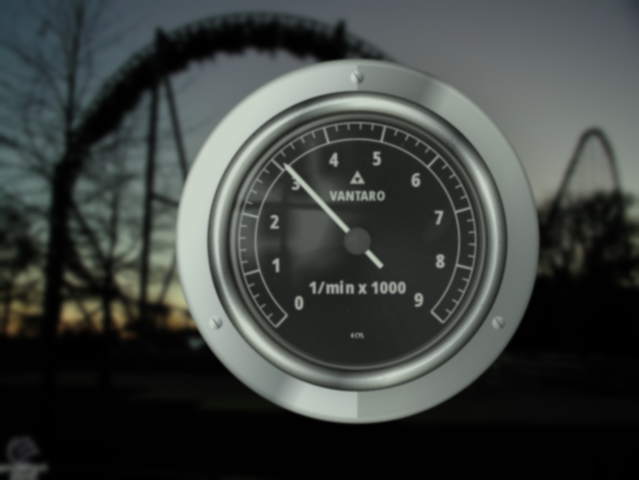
3100
